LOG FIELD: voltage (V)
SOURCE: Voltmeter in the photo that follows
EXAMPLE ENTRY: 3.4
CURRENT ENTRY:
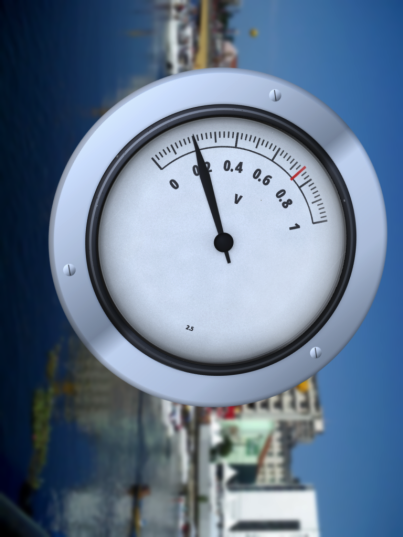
0.2
